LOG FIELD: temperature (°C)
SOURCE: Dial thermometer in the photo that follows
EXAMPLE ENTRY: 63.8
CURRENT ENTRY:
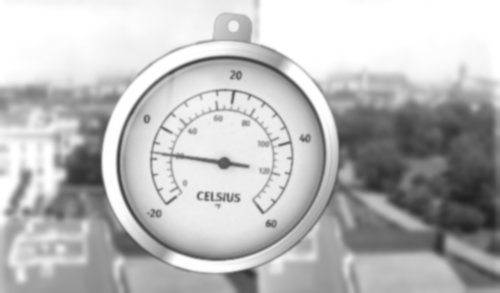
-6
